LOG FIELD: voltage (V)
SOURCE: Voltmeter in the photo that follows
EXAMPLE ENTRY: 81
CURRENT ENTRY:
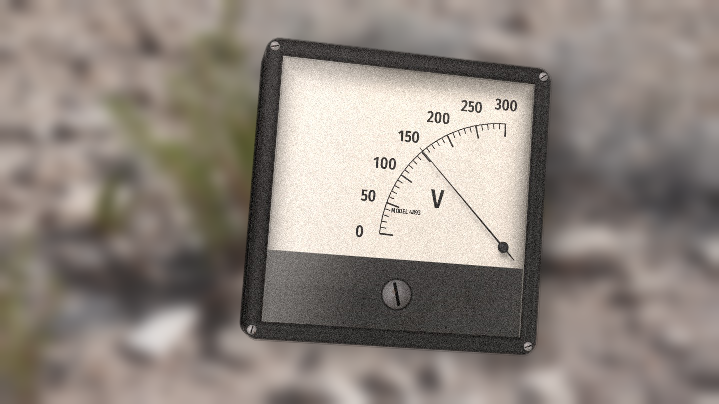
150
